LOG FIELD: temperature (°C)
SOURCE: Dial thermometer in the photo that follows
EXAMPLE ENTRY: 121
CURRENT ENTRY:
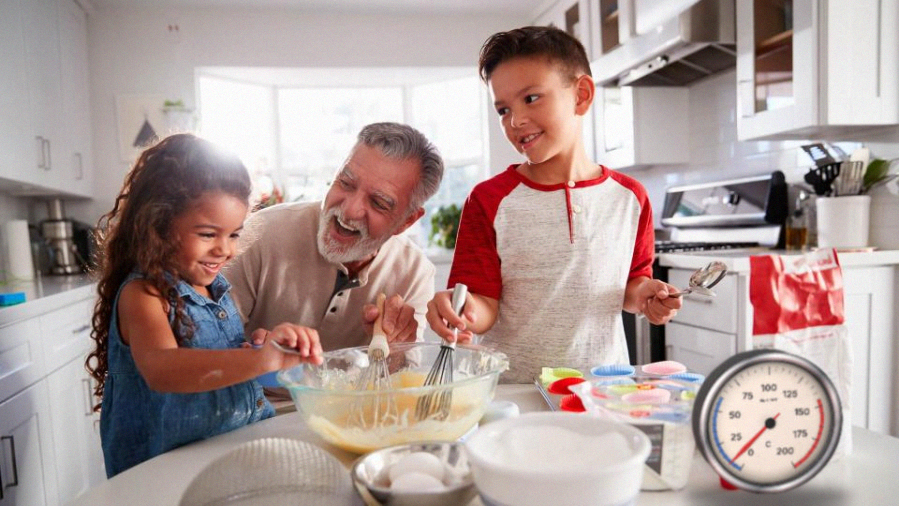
10
